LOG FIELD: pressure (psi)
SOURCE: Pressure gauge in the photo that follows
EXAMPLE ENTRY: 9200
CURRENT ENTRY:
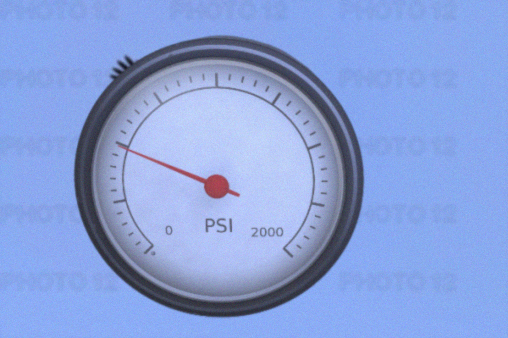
500
